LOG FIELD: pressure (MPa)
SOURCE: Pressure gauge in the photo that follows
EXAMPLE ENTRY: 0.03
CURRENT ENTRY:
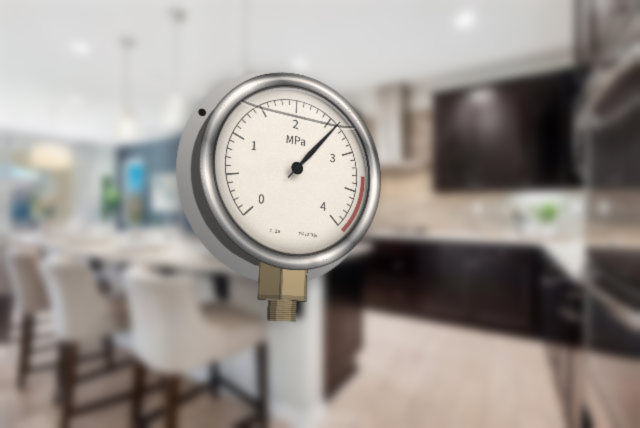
2.6
